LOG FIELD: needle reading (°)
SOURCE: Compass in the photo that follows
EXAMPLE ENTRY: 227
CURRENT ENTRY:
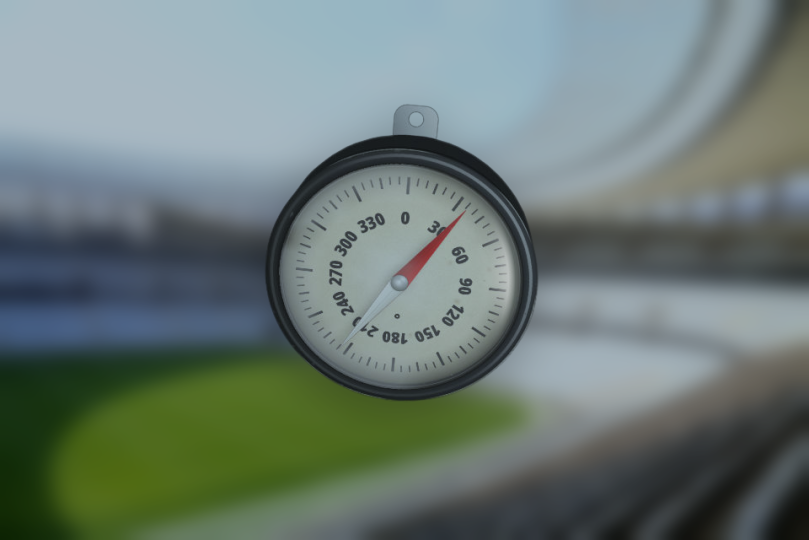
35
